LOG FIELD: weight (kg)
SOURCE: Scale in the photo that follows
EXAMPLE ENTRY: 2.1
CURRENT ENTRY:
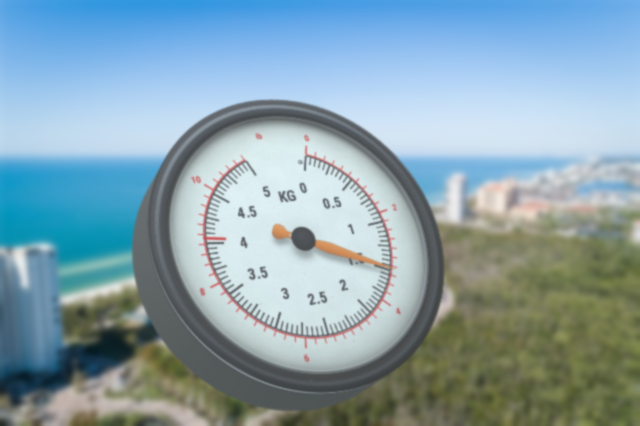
1.5
